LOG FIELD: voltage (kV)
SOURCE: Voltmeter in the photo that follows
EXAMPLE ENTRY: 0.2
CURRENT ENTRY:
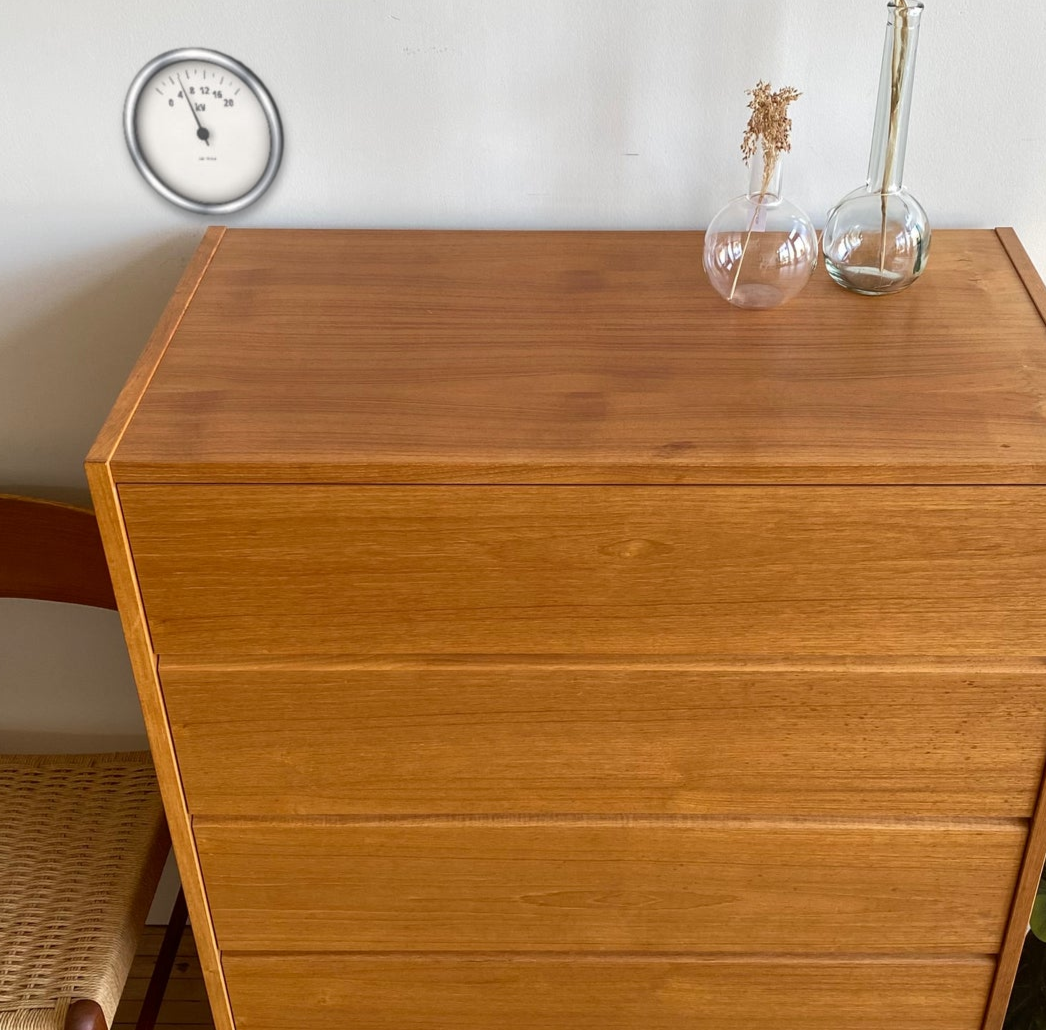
6
